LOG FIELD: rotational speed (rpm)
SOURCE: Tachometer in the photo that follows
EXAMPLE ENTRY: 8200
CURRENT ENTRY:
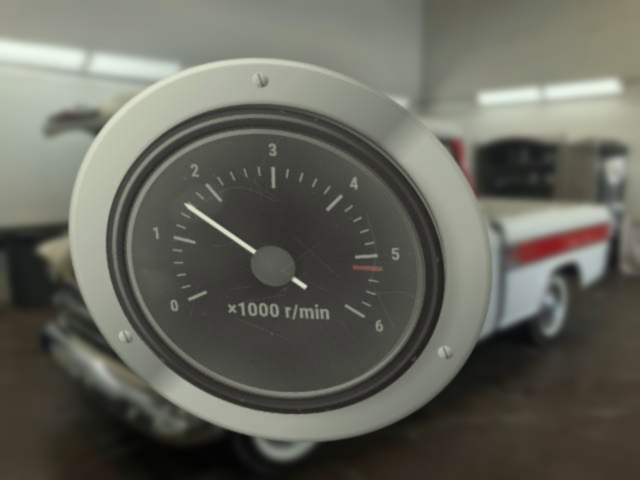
1600
